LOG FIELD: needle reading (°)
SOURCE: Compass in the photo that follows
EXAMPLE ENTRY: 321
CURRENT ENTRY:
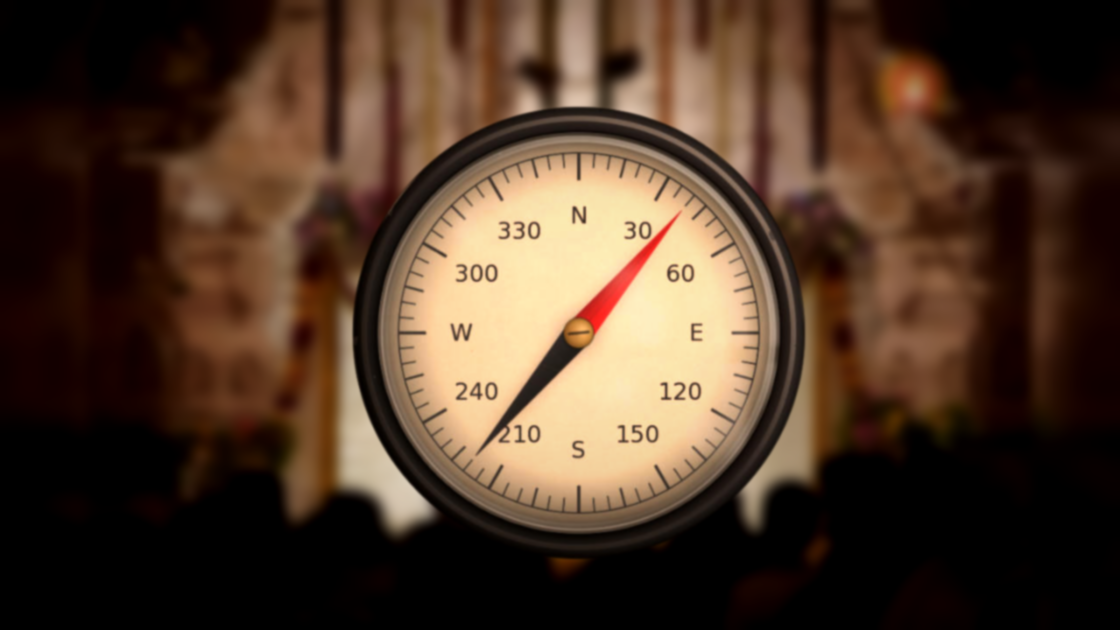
40
